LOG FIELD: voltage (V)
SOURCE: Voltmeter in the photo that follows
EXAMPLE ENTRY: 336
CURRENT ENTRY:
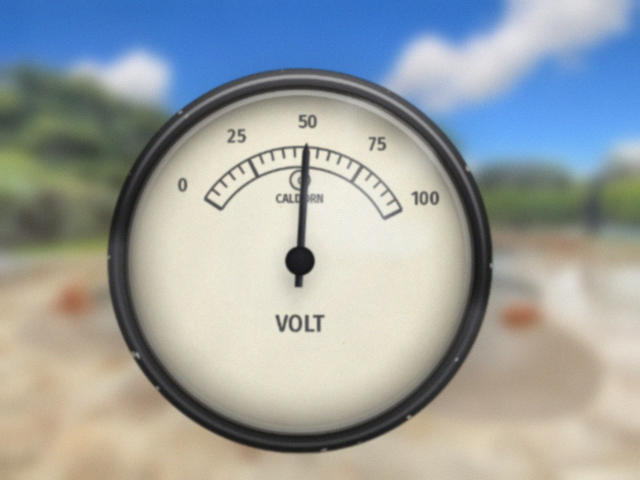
50
